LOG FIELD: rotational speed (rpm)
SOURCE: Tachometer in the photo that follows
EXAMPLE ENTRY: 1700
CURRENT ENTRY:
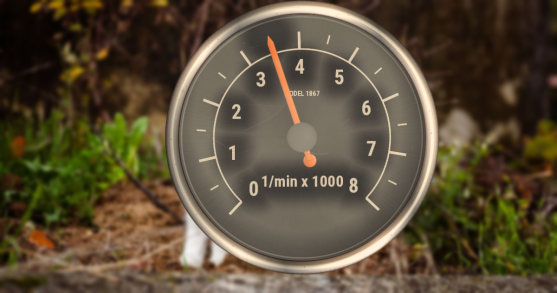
3500
